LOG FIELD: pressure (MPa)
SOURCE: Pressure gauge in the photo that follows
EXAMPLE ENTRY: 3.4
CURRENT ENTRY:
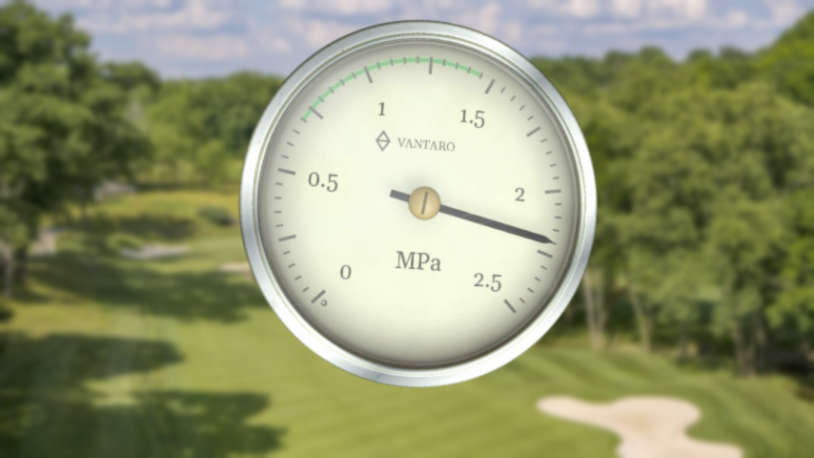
2.2
